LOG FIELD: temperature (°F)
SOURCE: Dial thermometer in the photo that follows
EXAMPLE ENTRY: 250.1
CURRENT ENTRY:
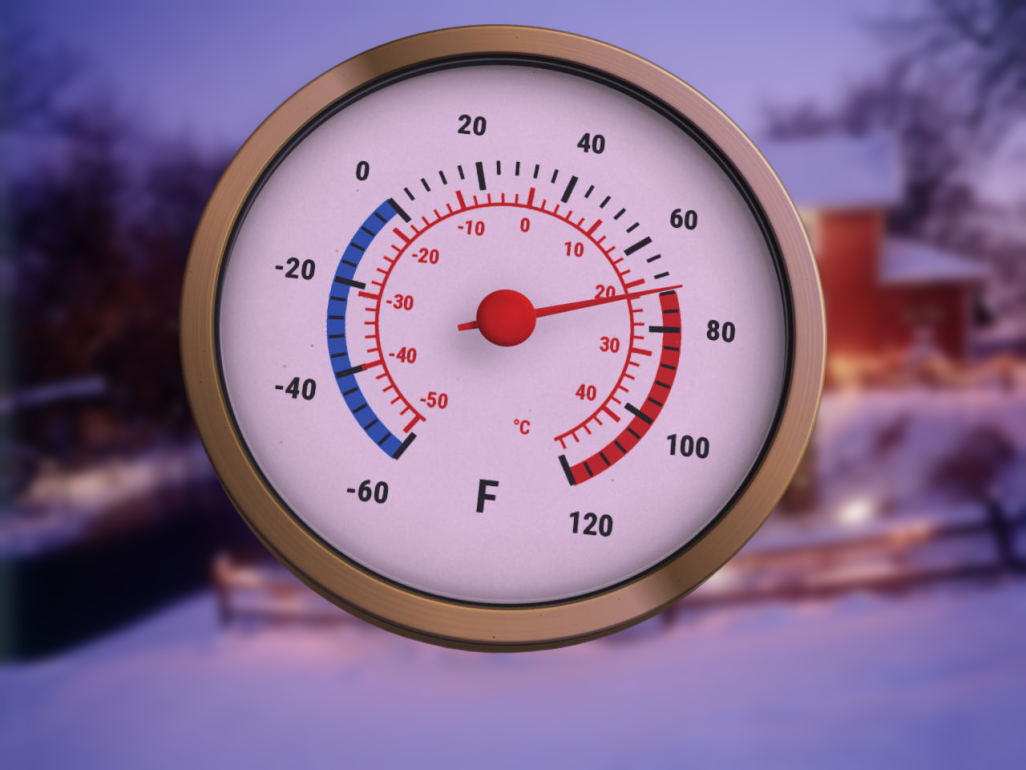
72
